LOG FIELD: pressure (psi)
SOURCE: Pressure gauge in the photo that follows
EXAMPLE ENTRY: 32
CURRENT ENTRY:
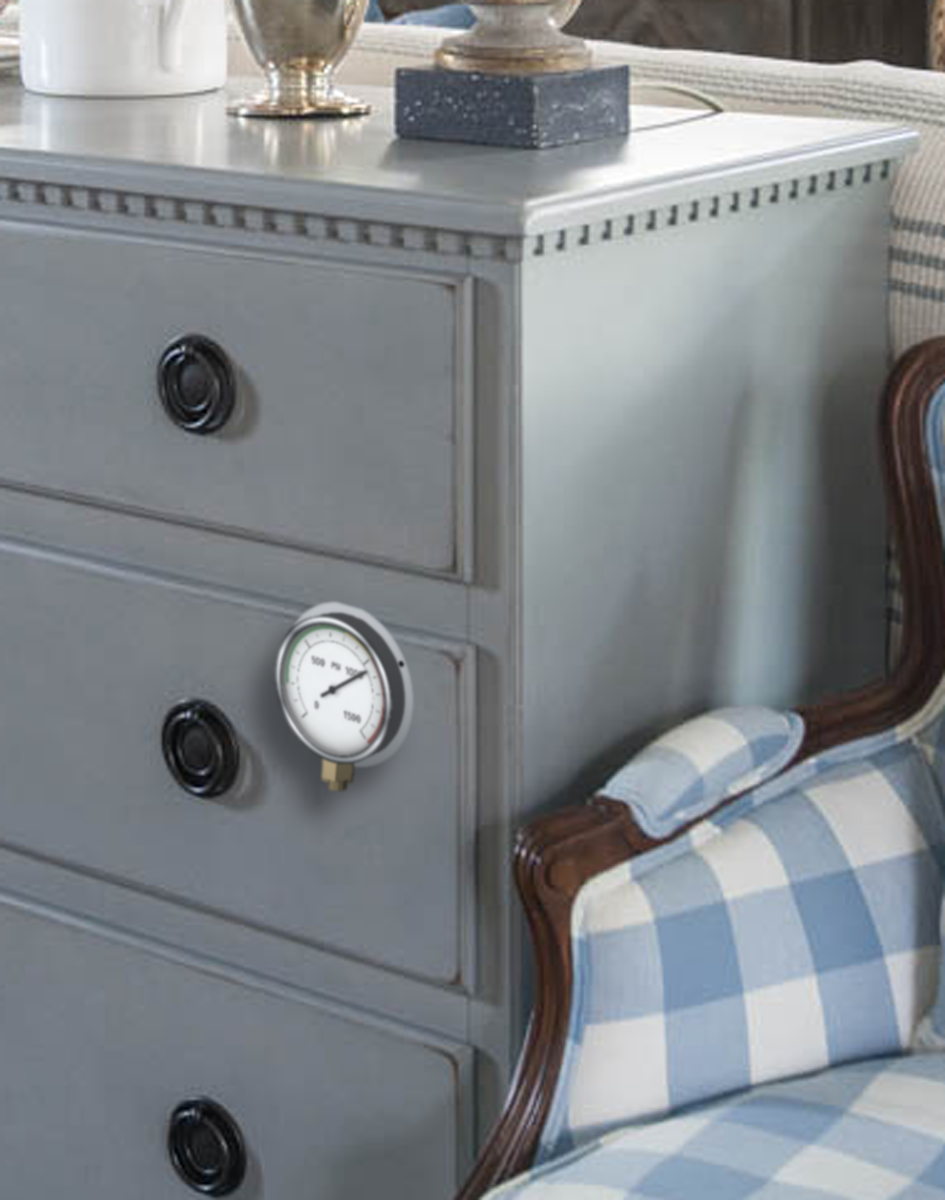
1050
